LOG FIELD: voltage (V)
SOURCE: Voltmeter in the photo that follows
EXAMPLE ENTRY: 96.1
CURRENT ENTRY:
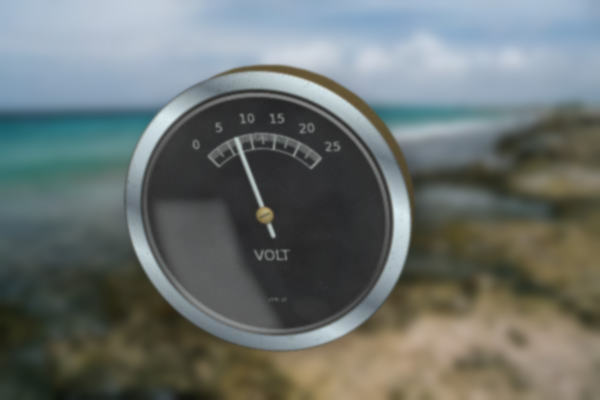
7.5
